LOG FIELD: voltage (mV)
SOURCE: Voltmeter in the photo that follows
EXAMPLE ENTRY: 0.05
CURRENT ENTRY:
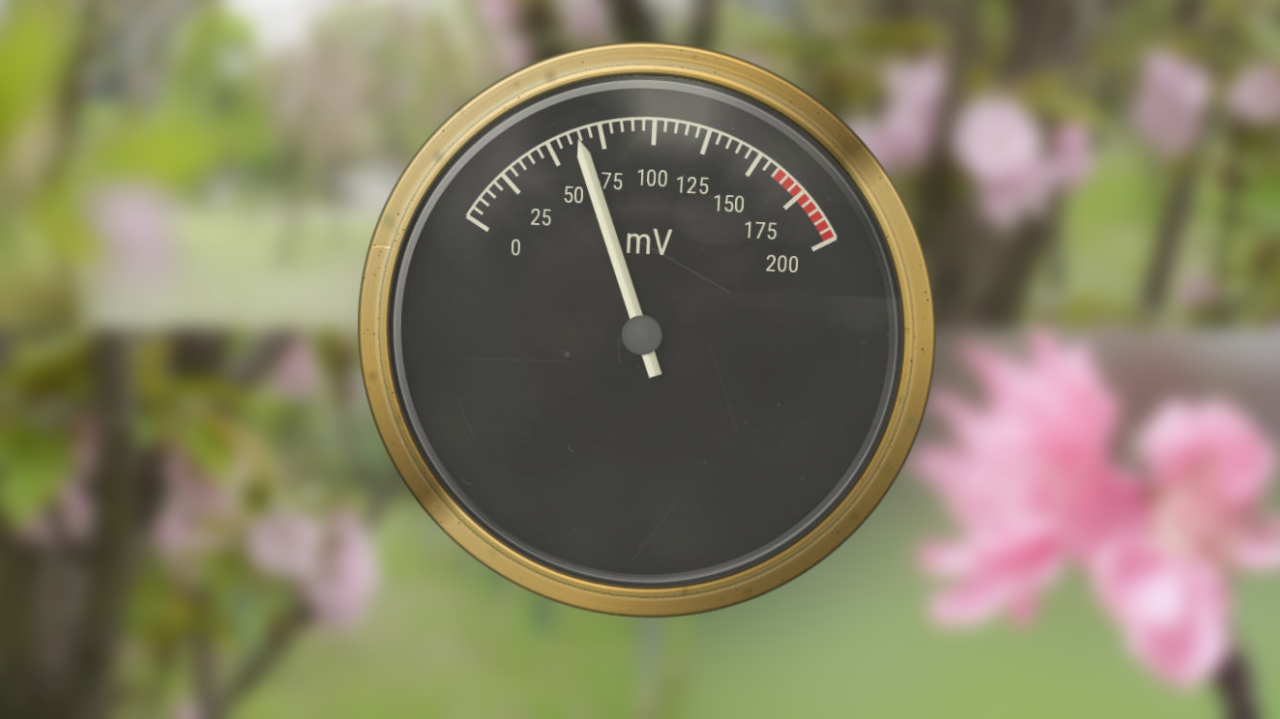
65
